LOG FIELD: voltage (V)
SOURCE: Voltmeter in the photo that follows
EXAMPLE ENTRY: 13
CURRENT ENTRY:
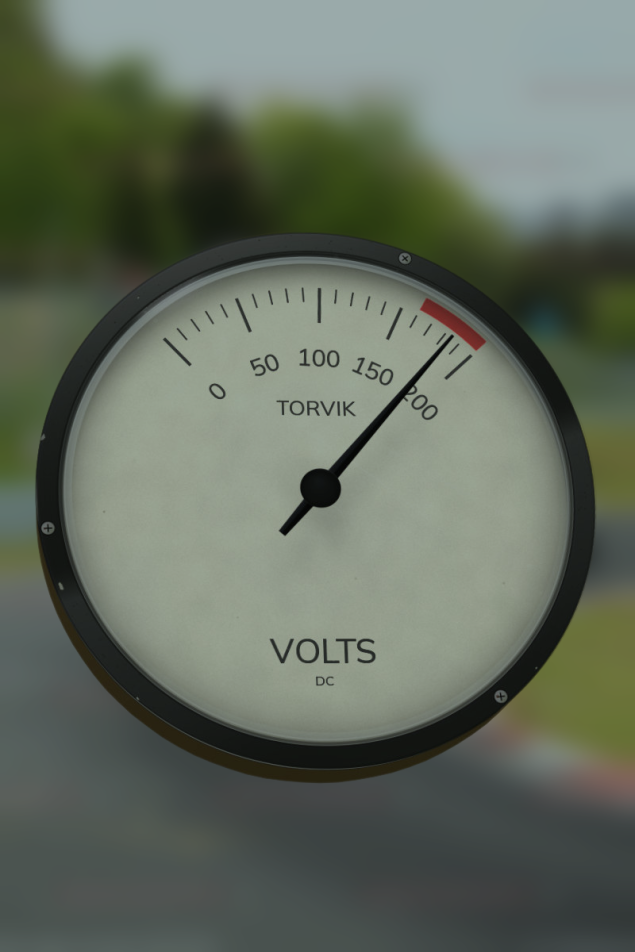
185
